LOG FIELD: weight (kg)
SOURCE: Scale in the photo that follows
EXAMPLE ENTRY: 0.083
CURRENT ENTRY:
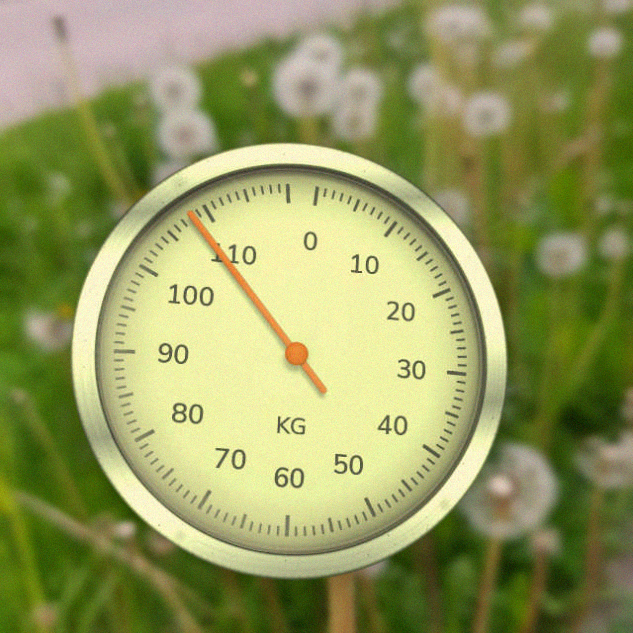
108
